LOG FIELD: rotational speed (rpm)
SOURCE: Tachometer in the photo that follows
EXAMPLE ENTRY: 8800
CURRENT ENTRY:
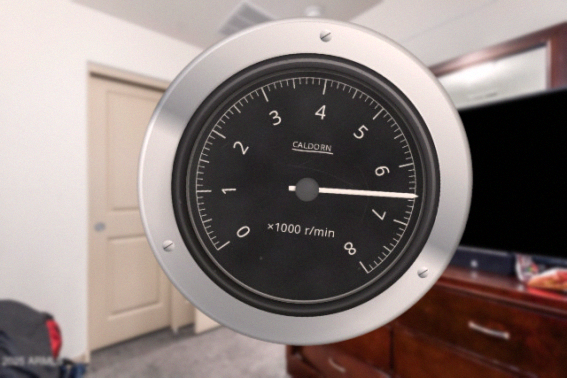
6500
